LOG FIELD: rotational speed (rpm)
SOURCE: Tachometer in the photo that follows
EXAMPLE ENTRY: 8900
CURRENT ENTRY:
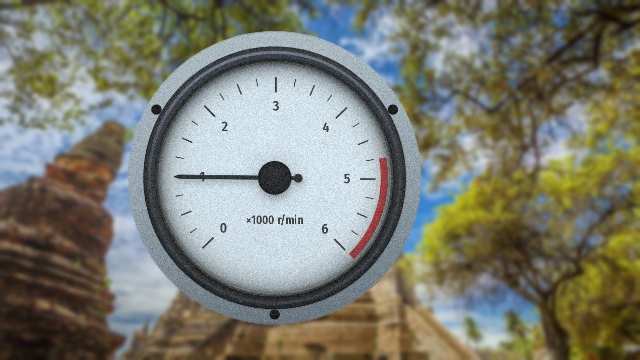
1000
